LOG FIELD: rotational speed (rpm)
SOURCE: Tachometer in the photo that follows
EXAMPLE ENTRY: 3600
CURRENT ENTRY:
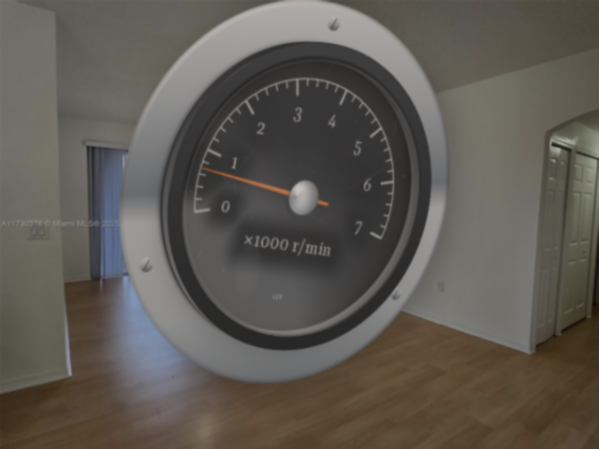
700
